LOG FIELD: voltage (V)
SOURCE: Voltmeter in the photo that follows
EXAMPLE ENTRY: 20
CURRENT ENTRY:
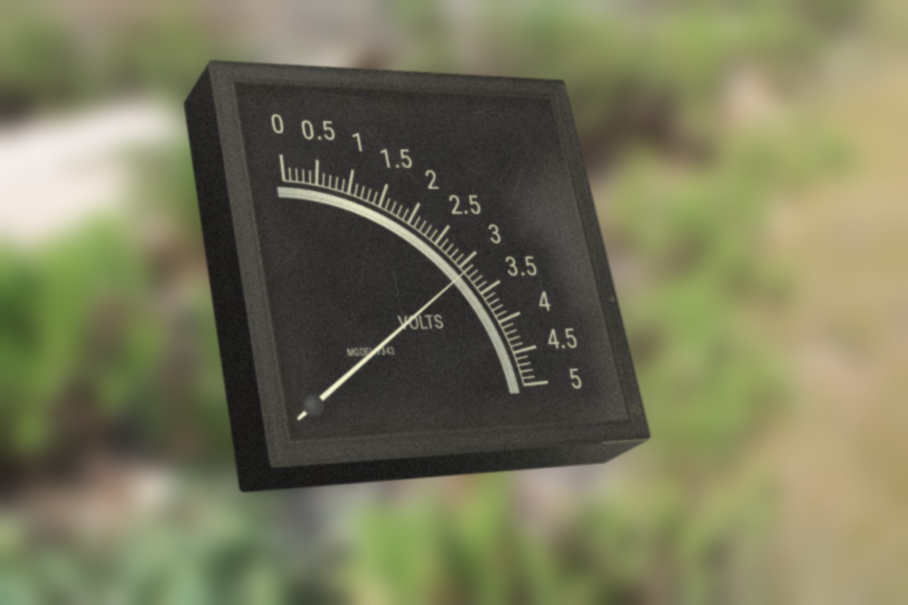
3.1
